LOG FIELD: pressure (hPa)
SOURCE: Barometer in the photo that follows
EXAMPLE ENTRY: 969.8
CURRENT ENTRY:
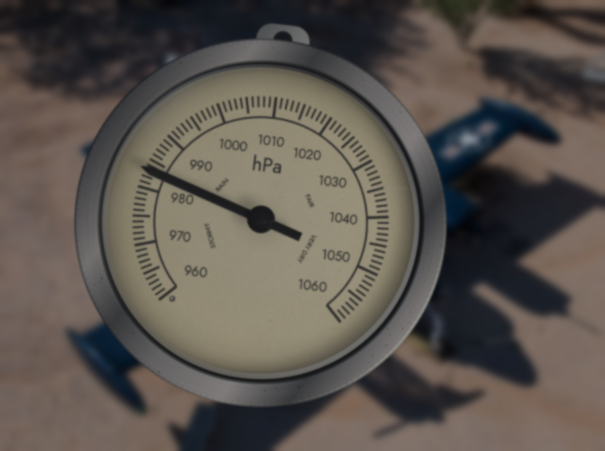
983
